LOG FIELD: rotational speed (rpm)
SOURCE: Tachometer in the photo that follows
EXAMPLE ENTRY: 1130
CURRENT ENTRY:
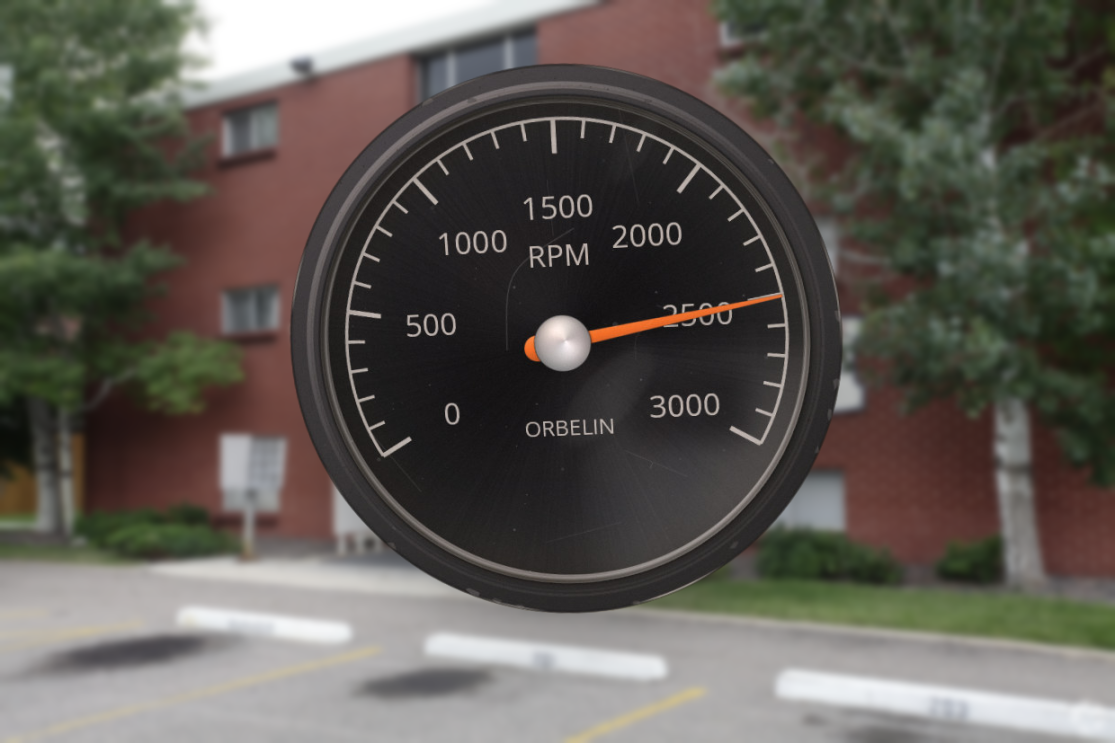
2500
